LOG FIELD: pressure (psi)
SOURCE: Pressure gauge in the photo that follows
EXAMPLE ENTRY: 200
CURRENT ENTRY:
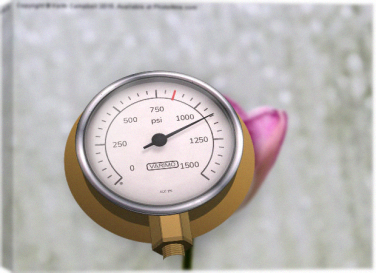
1100
